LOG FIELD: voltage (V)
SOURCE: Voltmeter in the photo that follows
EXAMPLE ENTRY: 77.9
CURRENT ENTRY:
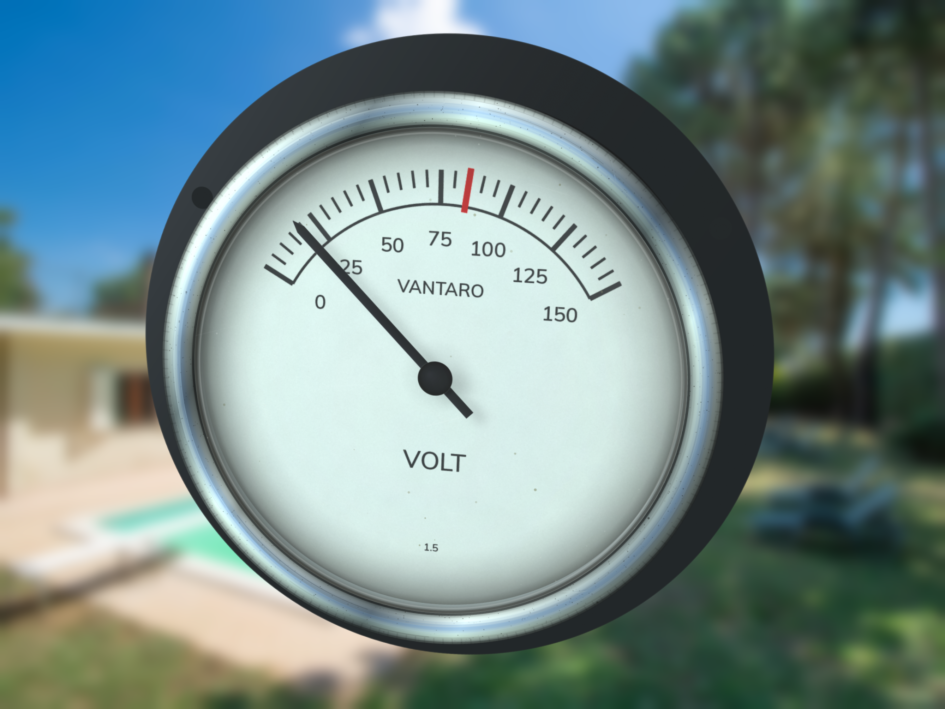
20
